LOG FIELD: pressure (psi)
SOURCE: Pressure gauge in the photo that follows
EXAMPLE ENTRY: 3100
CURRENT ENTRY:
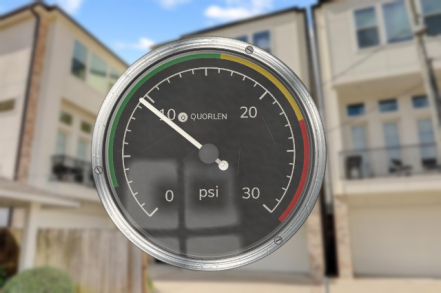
9.5
